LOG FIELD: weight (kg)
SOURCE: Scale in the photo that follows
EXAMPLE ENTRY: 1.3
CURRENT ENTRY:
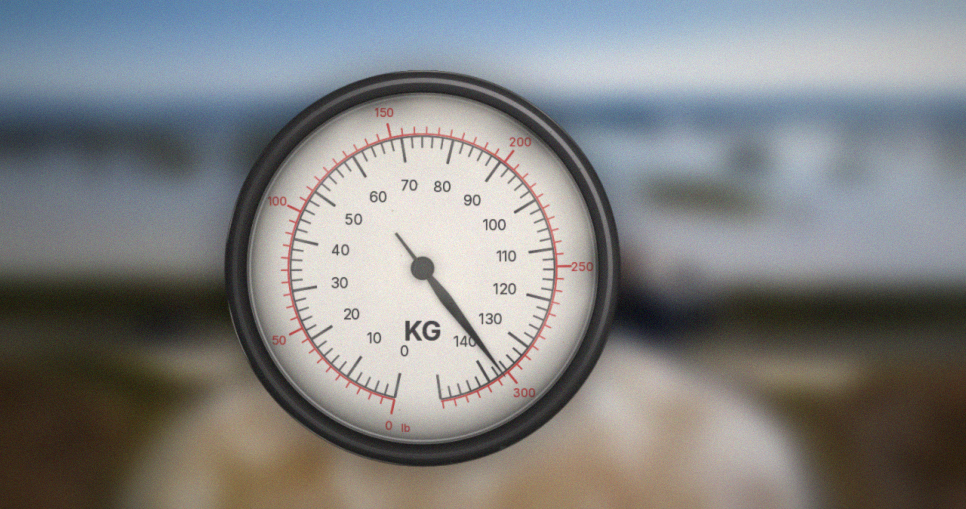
137
